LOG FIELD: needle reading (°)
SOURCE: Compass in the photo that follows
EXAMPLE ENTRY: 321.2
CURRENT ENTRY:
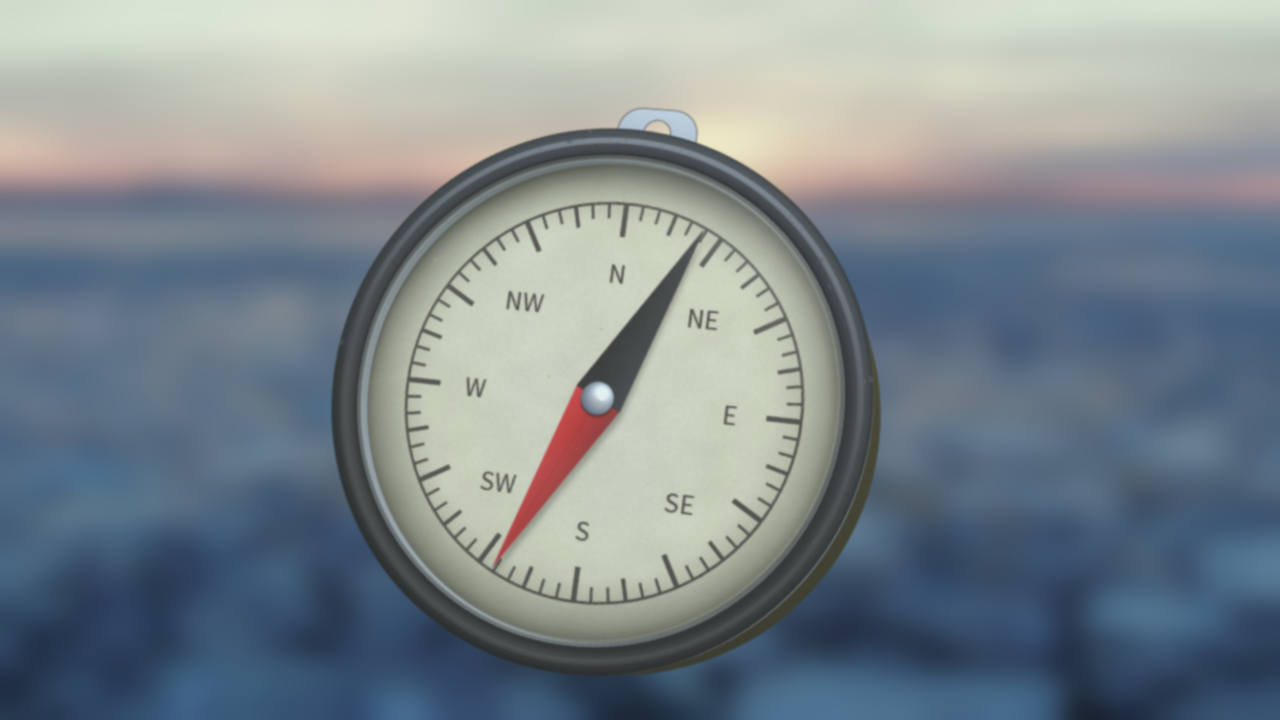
205
